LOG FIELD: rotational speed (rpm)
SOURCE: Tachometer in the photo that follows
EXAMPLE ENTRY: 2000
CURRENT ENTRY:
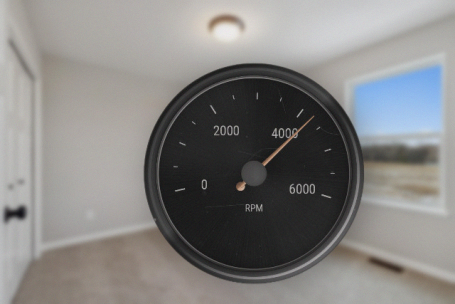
4250
